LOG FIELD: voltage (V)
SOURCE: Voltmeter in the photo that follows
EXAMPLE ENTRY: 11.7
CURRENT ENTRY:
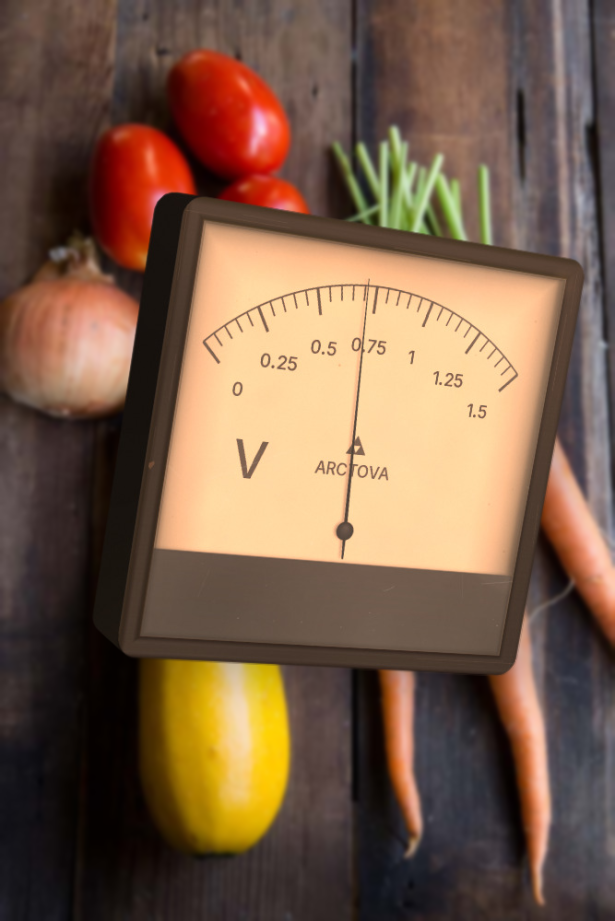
0.7
